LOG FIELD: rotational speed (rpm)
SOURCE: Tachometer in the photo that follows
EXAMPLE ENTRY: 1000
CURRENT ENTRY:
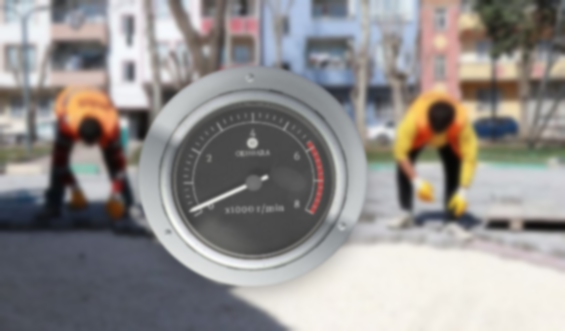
200
